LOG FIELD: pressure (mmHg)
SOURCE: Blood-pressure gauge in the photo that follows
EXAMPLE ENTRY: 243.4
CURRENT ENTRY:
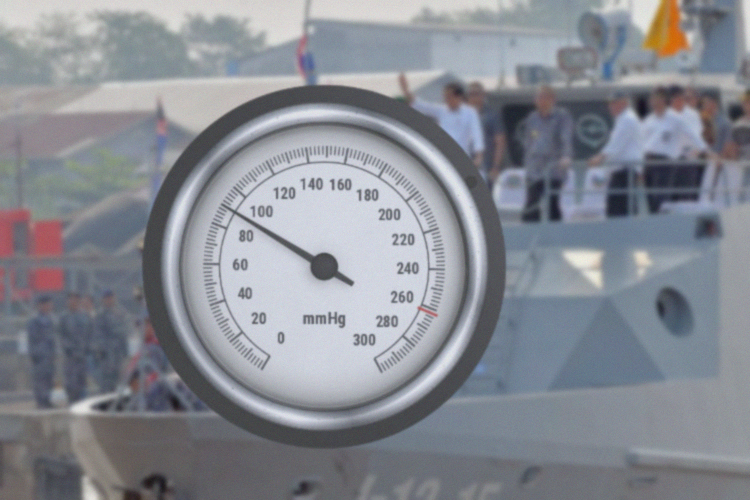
90
